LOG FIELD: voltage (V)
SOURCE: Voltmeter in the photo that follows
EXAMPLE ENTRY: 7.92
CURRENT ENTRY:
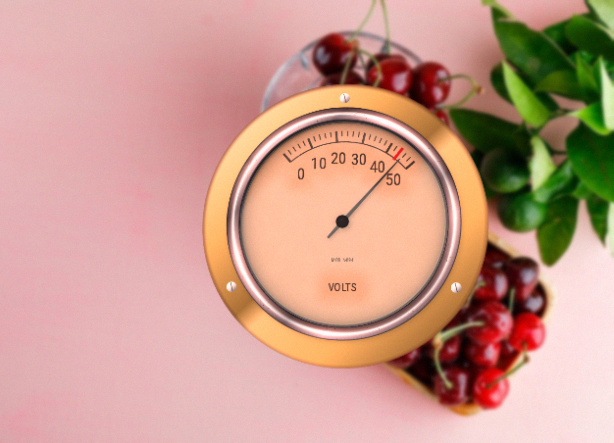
46
